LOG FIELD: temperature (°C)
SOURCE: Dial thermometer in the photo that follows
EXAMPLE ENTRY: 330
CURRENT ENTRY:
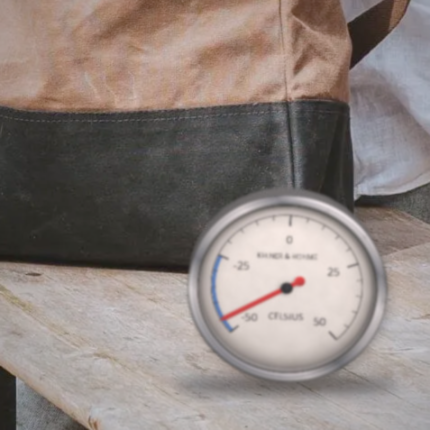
-45
